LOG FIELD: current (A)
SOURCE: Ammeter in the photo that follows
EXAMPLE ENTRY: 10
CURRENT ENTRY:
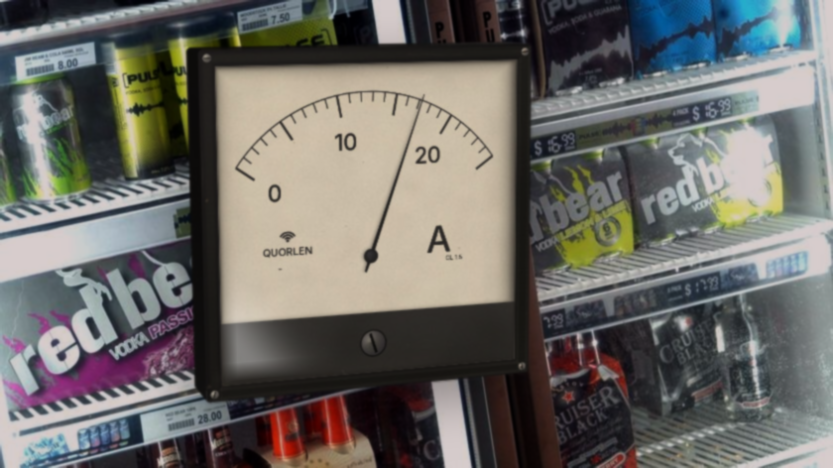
17
